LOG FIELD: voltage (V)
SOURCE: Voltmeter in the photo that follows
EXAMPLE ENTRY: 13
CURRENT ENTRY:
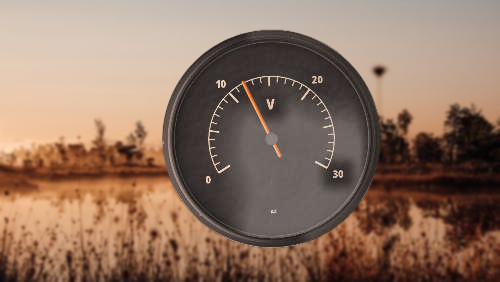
12
